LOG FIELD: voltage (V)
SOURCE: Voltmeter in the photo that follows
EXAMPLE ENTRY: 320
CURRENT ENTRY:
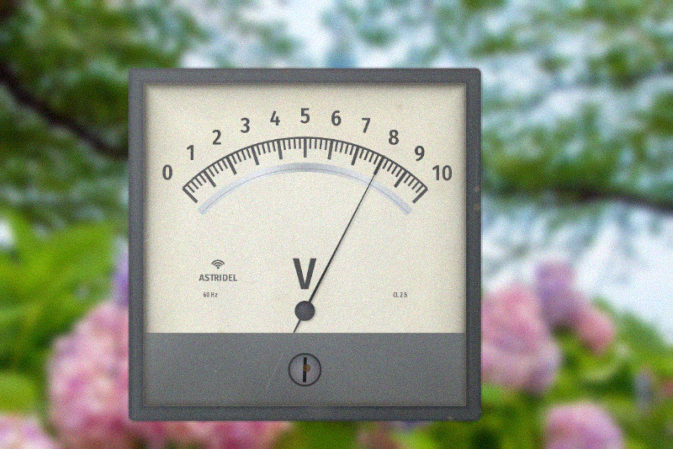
8
